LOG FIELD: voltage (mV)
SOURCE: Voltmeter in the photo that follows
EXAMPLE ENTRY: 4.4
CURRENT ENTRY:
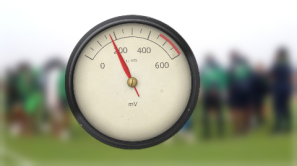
175
